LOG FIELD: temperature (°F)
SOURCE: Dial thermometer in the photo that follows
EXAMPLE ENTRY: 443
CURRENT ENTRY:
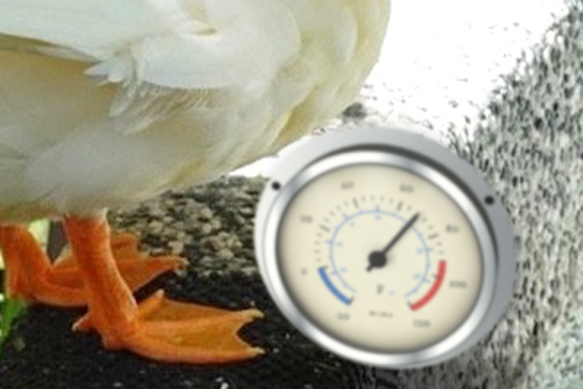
68
